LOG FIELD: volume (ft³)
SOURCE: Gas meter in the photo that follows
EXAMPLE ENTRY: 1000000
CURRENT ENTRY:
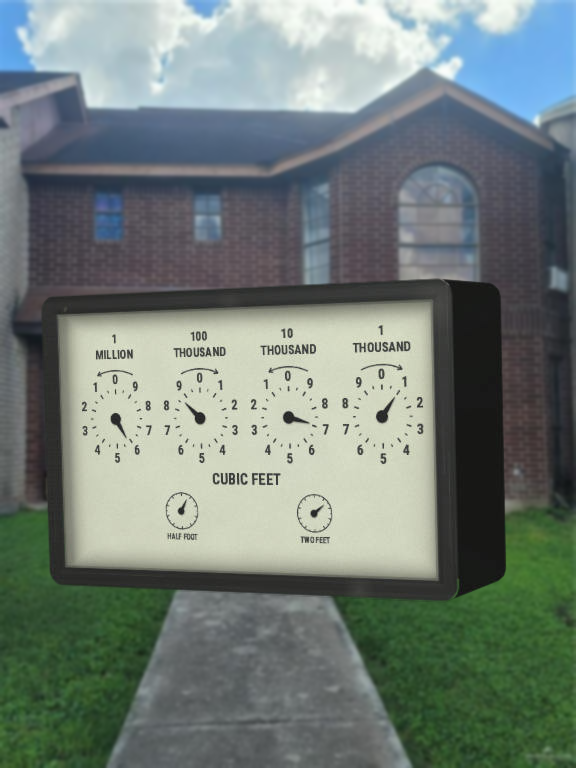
587100
